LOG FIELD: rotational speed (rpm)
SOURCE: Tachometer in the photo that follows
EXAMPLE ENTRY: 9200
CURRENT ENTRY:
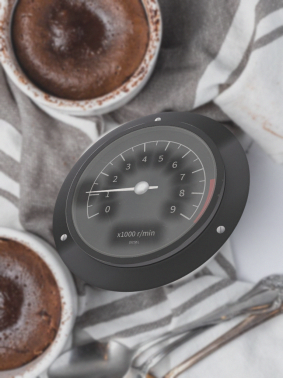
1000
